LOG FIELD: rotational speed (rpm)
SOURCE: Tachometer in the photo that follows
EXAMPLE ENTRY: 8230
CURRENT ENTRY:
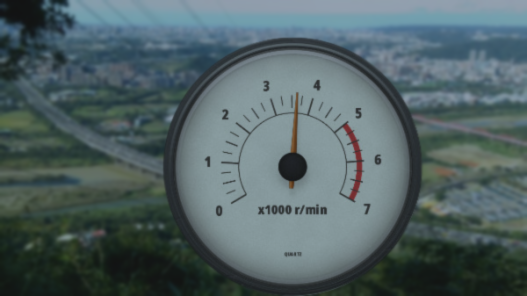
3625
